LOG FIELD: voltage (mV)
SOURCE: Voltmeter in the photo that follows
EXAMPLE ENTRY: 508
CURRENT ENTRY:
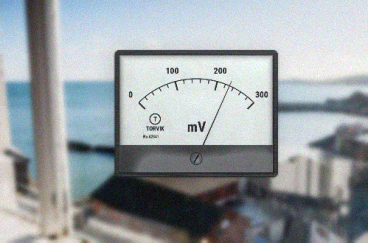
230
